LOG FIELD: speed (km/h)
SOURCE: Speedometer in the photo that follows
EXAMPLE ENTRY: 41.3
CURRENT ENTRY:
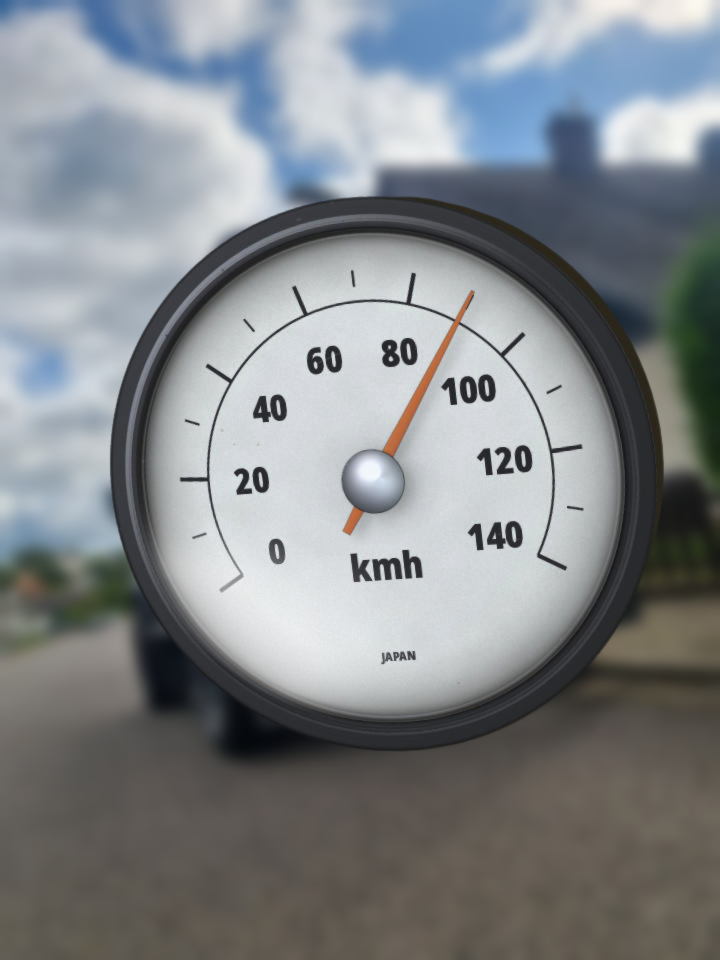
90
